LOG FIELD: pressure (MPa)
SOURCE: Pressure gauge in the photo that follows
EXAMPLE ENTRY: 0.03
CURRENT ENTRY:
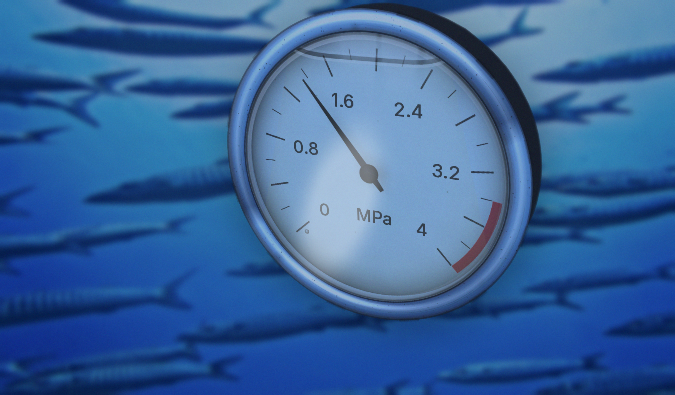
1.4
